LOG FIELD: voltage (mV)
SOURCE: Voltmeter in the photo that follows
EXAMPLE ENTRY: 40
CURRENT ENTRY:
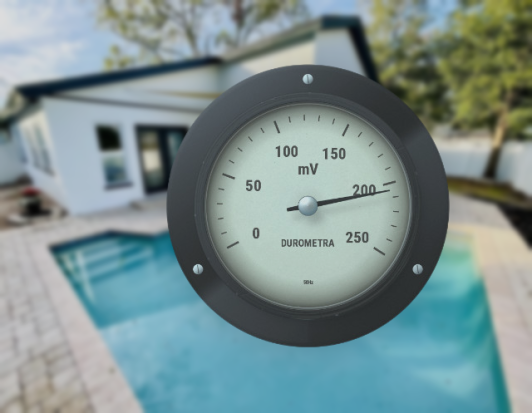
205
